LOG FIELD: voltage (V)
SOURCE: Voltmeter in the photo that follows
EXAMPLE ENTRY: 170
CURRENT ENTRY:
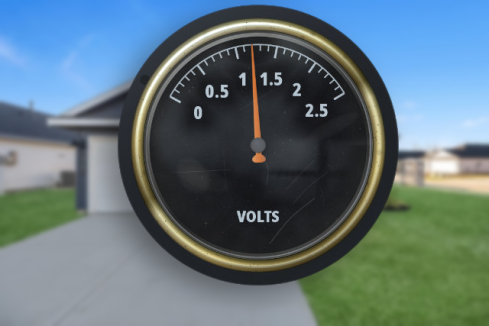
1.2
